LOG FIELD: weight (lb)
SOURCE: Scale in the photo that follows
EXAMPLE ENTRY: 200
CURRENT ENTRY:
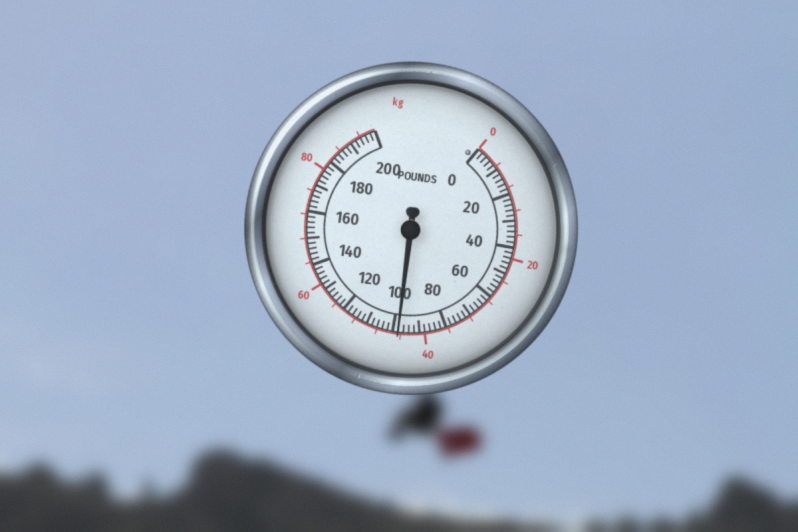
98
